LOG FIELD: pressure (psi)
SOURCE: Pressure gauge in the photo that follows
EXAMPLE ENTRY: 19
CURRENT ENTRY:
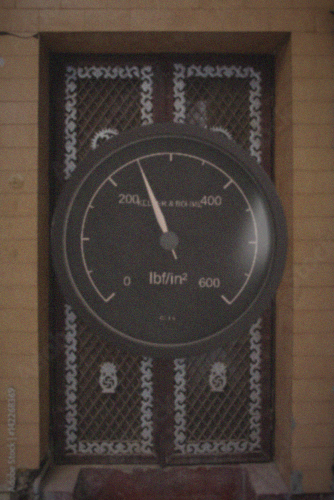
250
